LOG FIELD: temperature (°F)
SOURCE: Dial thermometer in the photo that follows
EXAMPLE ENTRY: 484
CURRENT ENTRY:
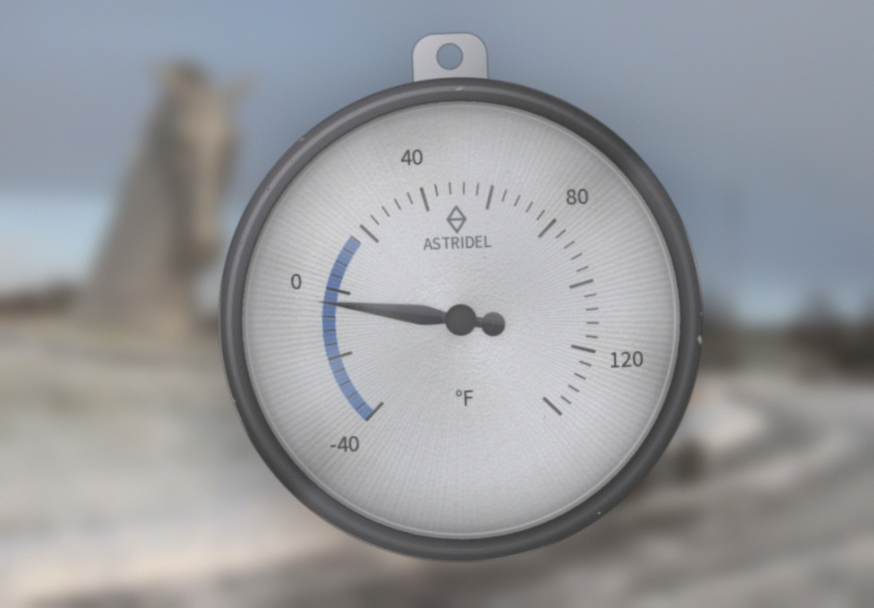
-4
